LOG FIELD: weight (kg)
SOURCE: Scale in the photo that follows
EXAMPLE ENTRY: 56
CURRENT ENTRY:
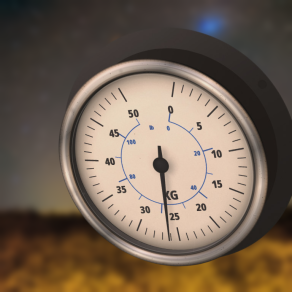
26
